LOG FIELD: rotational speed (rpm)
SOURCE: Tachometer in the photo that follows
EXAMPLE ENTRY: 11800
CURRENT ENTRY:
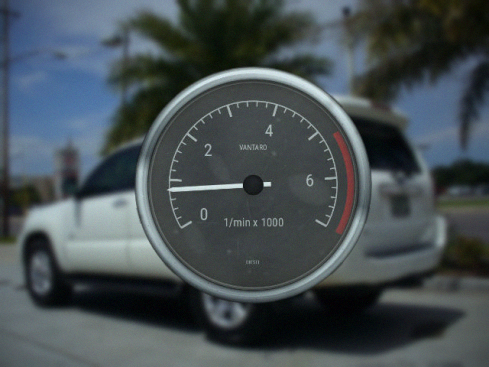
800
